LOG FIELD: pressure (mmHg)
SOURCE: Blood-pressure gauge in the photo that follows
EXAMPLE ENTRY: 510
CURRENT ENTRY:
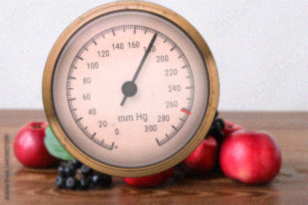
180
